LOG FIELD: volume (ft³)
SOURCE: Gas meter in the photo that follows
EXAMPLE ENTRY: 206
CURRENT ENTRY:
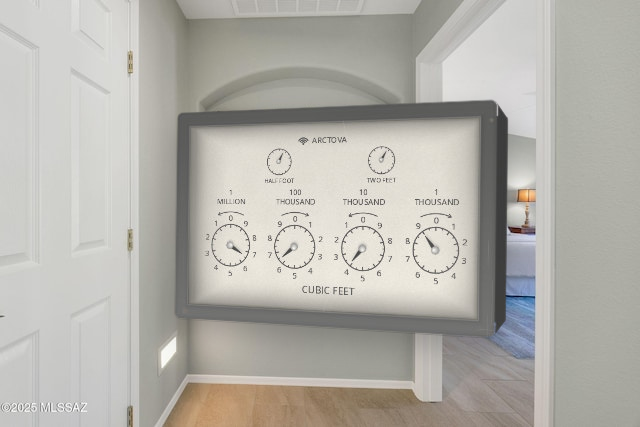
663900
